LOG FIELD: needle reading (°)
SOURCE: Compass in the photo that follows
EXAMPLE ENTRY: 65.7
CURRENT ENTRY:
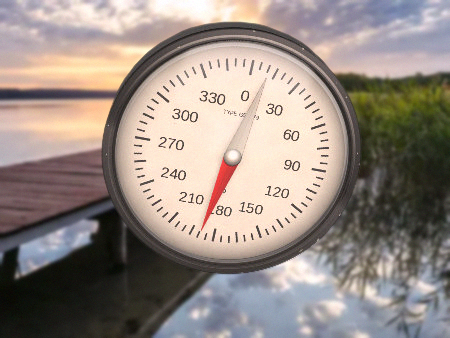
190
